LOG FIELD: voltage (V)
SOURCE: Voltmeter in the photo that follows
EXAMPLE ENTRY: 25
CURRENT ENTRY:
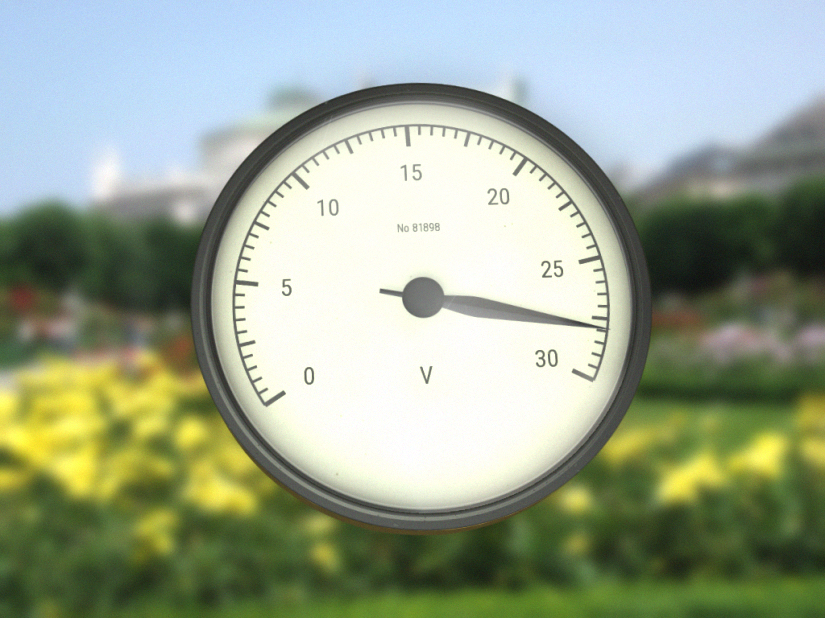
28
